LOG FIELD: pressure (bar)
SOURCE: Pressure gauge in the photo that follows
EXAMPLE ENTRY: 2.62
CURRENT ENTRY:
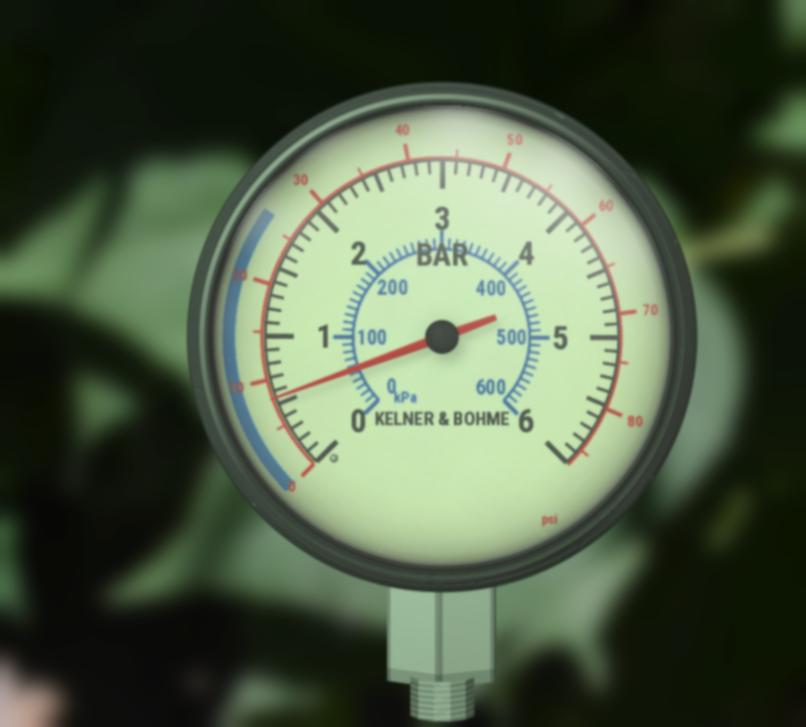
0.55
